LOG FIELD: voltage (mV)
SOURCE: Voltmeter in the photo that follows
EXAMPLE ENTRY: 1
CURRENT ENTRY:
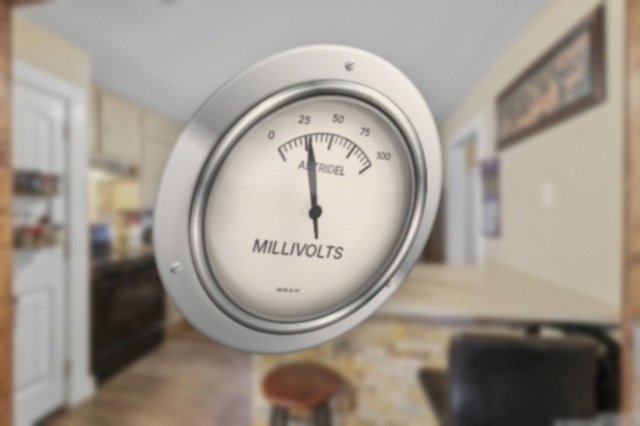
25
